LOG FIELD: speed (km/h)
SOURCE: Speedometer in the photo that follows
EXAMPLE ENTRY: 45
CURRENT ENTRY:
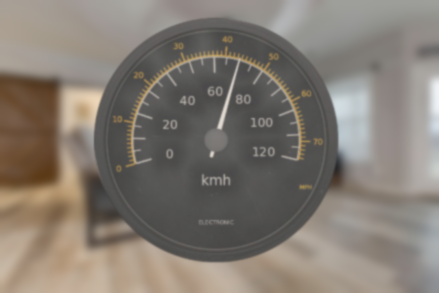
70
